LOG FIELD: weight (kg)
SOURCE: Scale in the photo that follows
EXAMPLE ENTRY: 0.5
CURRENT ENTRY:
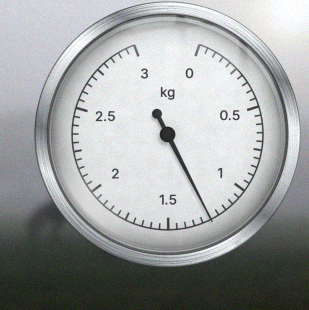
1.25
